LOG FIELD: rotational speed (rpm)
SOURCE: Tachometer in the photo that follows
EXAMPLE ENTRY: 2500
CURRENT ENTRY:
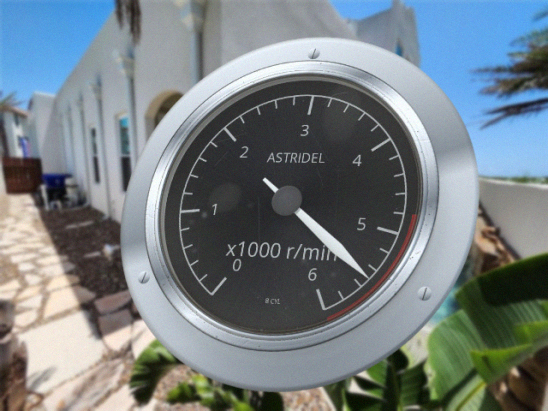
5500
